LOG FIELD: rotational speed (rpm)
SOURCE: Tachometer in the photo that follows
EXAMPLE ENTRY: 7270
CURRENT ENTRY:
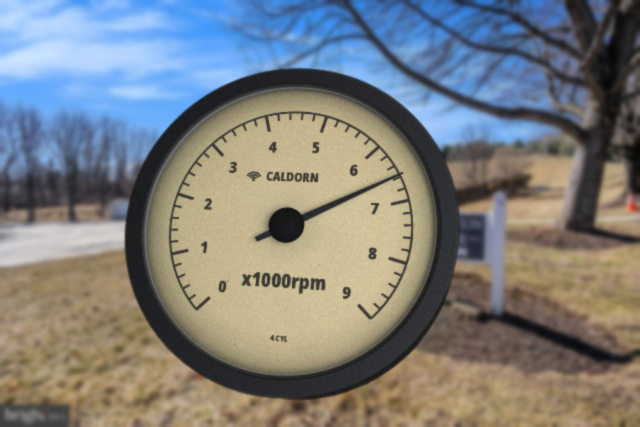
6600
